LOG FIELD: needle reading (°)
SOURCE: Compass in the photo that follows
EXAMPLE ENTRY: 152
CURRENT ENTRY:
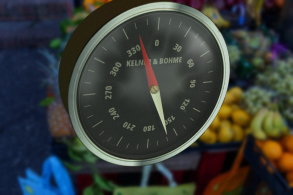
340
